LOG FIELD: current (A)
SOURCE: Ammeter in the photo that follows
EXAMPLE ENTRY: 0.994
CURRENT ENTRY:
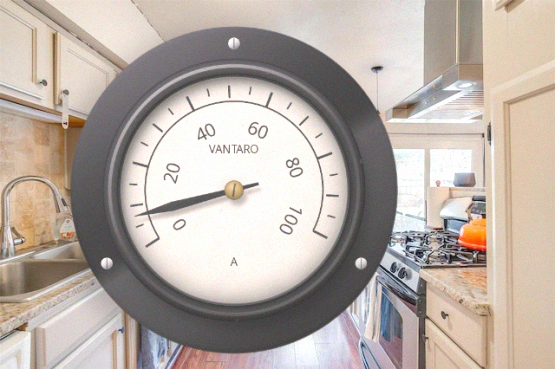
7.5
